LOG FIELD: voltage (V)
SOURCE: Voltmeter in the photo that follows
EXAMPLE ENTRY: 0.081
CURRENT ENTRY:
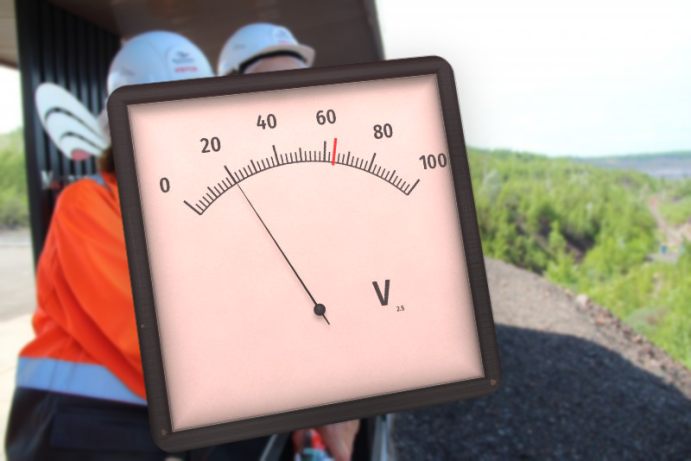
20
